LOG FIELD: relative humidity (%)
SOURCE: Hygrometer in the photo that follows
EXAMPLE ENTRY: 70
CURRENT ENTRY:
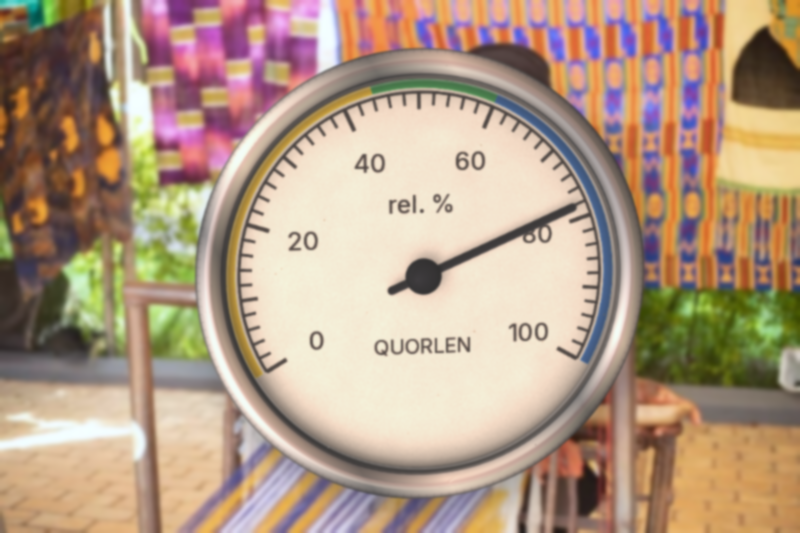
78
